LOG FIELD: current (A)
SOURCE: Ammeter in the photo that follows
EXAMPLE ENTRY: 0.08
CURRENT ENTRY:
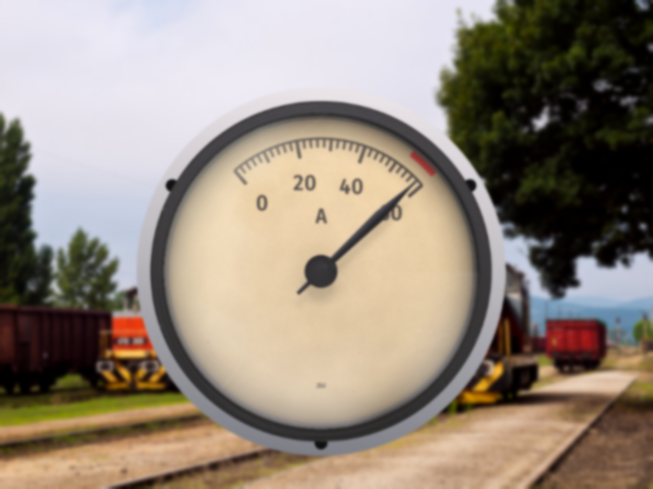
58
